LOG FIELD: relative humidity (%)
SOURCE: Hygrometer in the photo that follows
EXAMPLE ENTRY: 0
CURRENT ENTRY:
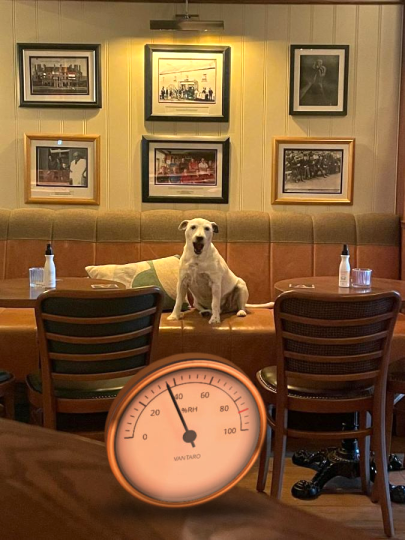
36
